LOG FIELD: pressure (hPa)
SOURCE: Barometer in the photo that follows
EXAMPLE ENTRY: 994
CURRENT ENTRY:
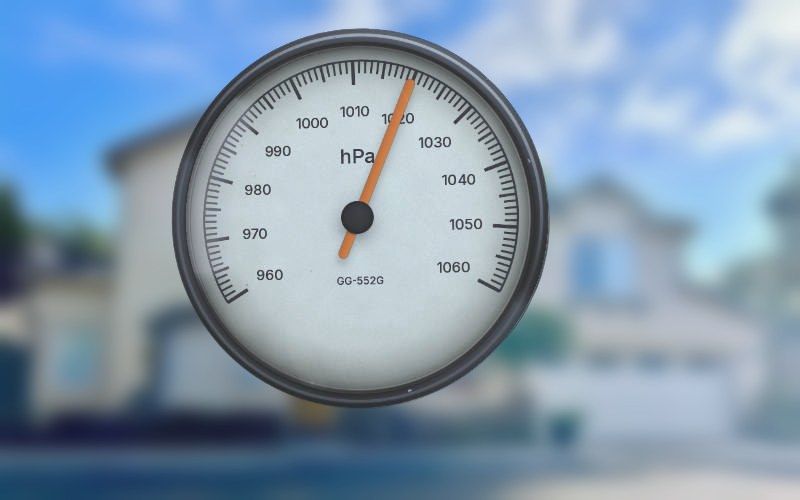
1020
